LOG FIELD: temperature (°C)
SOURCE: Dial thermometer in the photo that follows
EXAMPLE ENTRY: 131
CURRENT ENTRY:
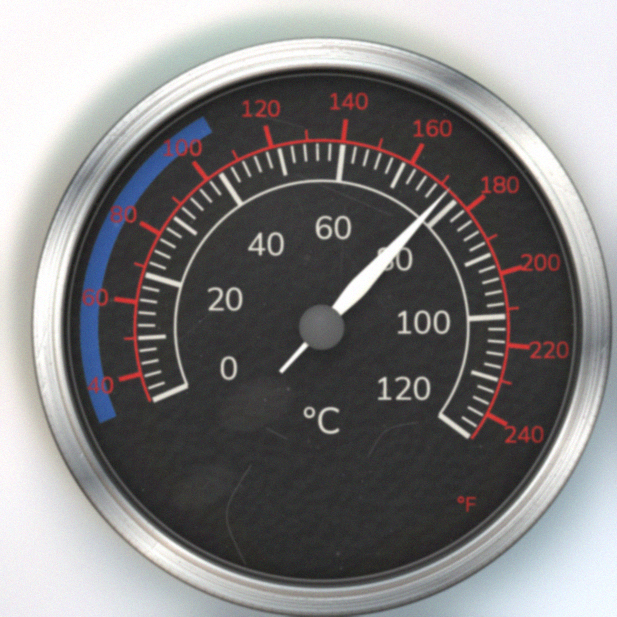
78
